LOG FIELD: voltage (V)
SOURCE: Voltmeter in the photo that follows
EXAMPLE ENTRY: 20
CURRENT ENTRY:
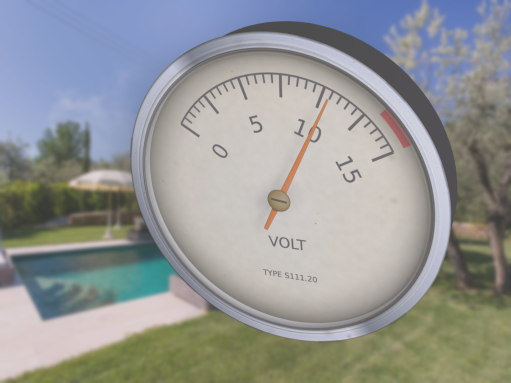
10.5
